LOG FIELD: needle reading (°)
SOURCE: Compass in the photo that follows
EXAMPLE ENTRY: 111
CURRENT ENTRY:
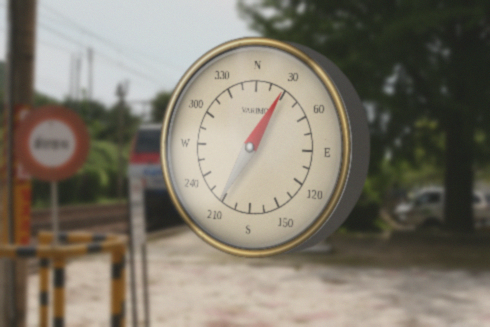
30
